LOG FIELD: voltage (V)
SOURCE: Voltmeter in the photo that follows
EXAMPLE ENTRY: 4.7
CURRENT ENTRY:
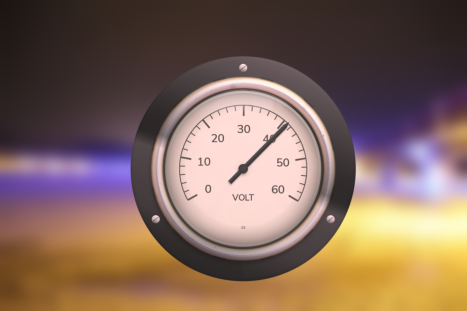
41
